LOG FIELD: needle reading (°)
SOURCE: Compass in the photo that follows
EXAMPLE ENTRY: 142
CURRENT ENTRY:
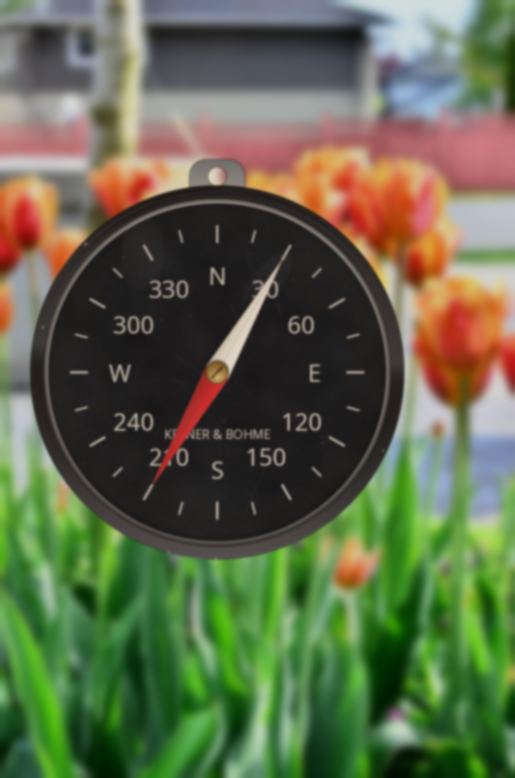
210
